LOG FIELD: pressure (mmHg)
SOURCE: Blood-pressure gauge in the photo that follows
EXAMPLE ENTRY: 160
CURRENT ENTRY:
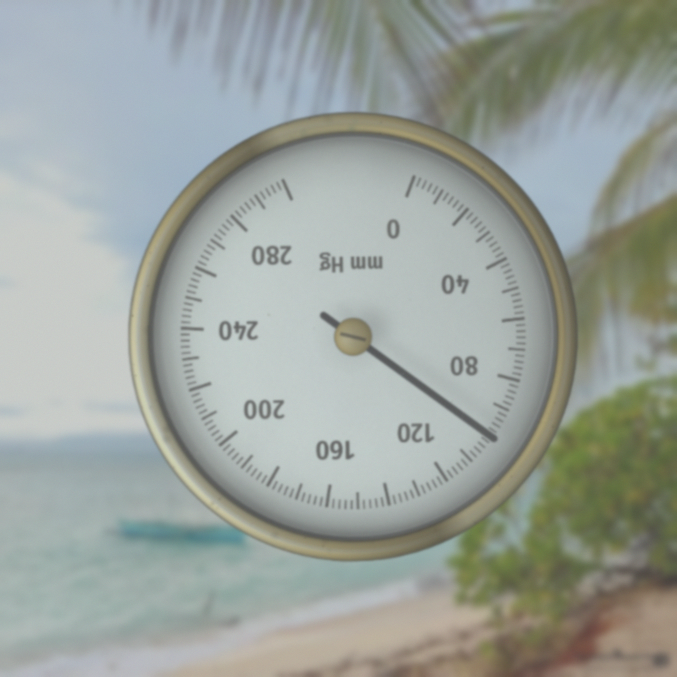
100
